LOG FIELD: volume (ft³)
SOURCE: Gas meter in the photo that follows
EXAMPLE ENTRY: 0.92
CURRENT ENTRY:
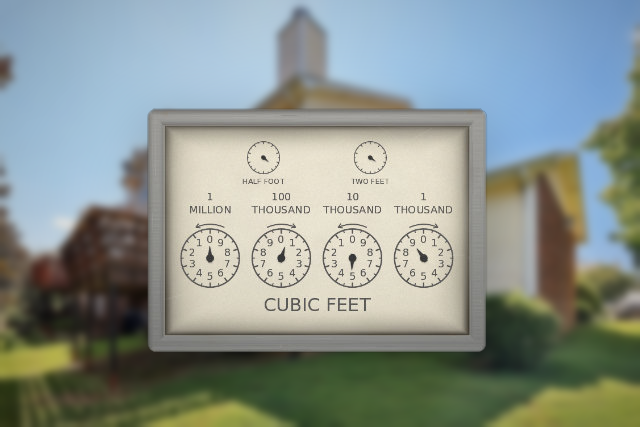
4900
